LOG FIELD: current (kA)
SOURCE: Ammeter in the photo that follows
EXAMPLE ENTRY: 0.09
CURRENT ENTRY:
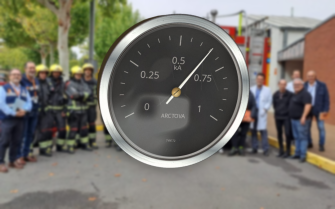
0.65
